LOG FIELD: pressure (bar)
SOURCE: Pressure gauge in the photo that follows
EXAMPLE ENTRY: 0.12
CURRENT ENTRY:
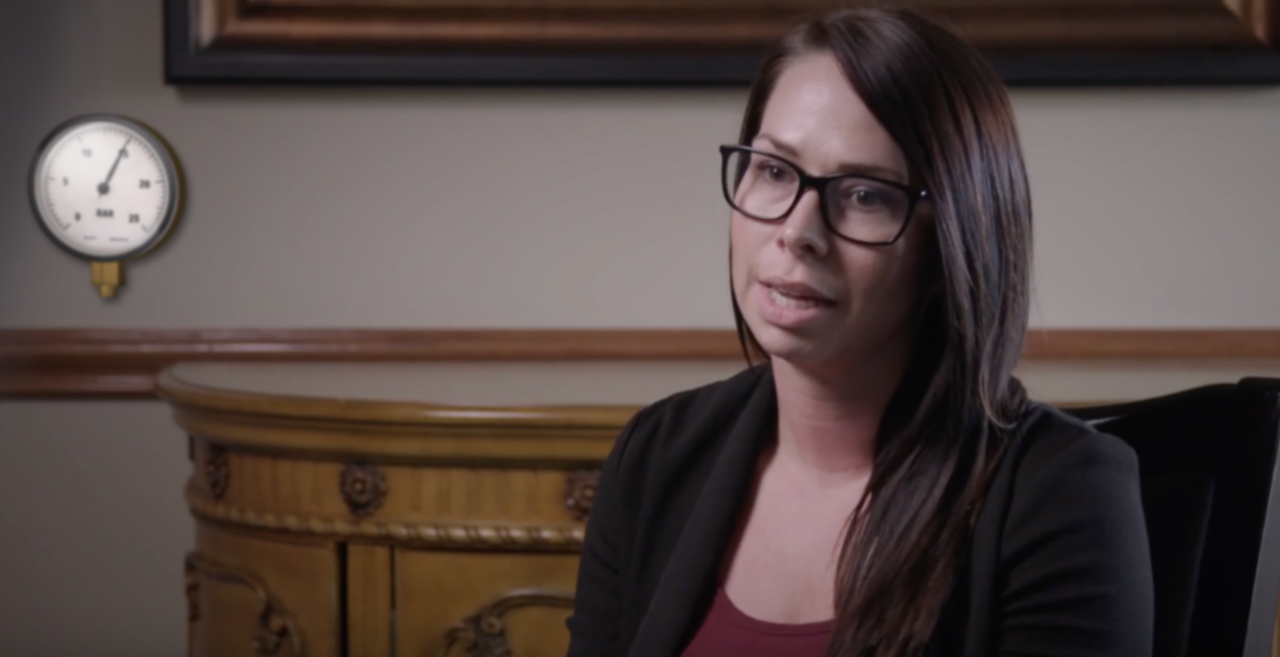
15
